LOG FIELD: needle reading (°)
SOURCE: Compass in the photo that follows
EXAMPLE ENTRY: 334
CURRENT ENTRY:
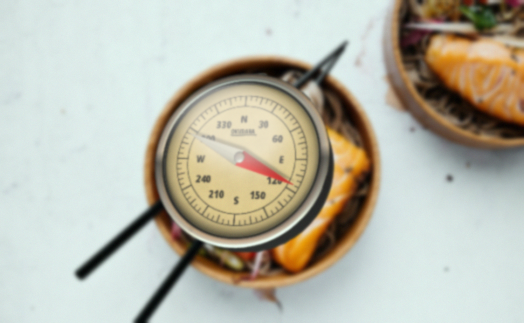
115
